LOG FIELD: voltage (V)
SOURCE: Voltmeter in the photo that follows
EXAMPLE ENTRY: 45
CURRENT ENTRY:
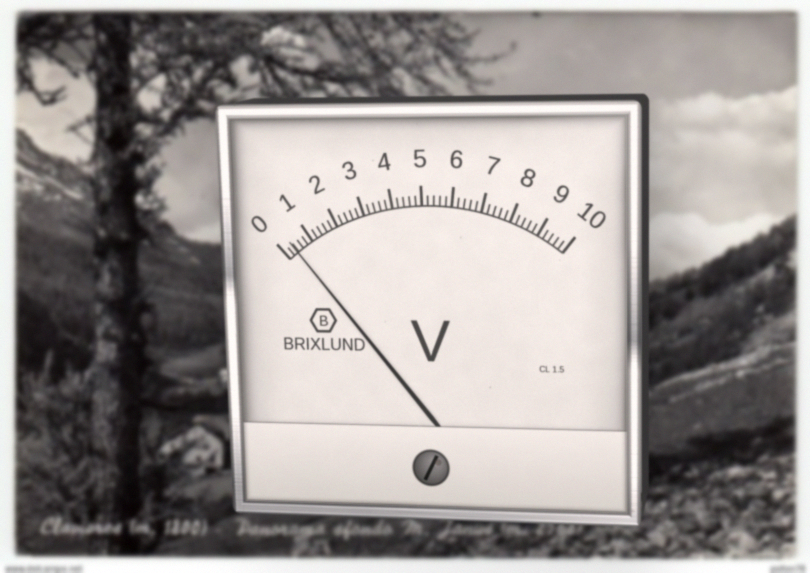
0.4
